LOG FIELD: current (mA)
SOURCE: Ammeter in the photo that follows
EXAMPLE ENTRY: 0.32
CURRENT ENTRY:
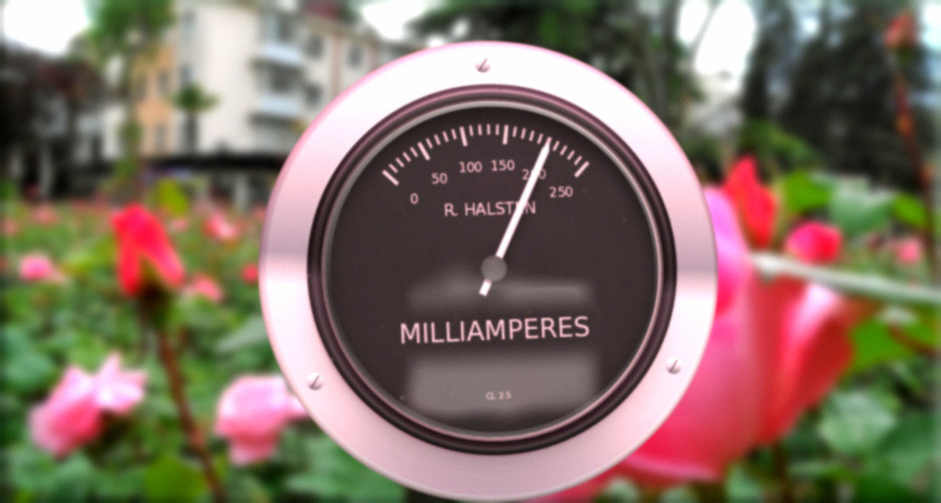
200
